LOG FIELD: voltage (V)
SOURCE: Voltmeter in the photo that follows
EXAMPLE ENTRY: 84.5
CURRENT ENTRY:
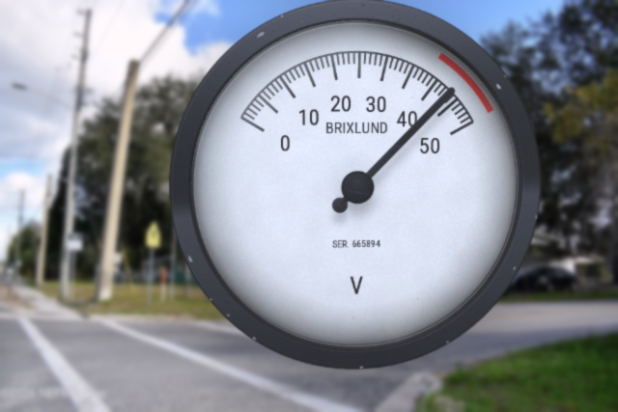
43
